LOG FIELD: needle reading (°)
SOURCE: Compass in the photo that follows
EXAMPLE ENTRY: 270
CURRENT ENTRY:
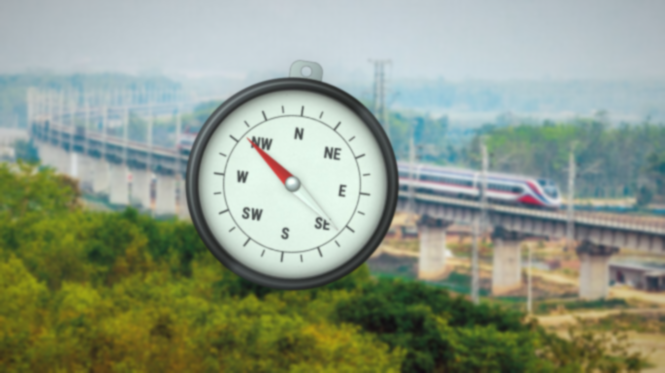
307.5
